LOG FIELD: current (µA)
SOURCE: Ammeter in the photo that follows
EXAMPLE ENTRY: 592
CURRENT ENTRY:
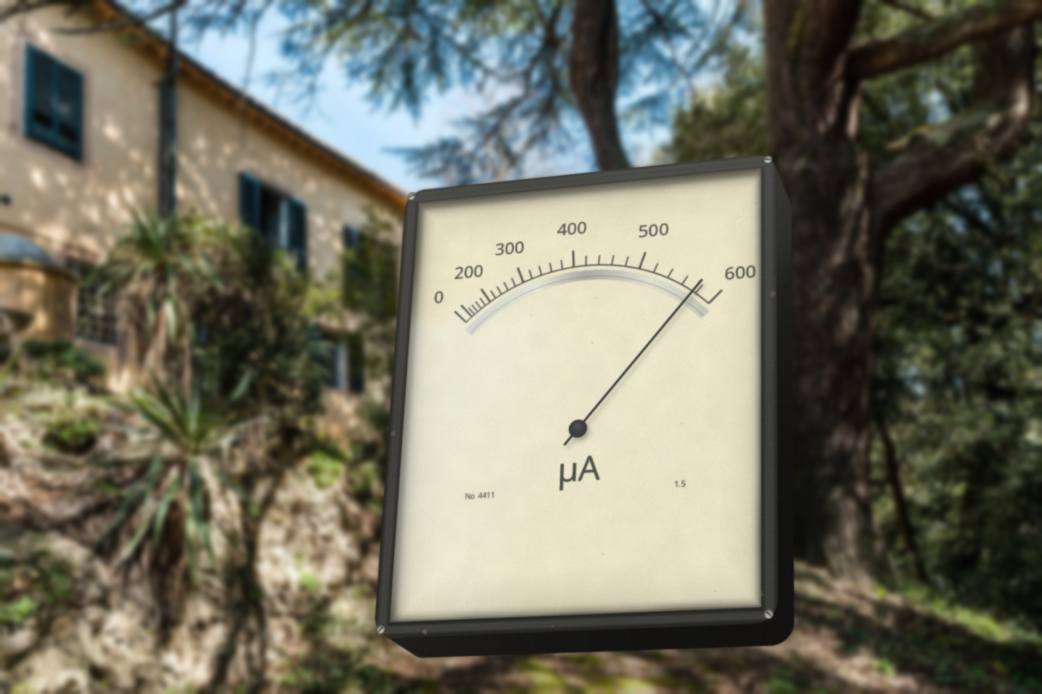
580
